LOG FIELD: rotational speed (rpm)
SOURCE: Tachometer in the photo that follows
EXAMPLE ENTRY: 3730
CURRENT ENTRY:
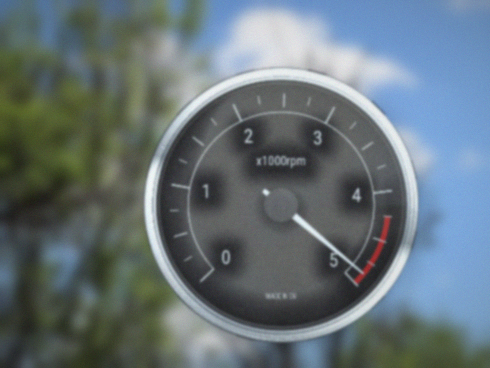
4875
